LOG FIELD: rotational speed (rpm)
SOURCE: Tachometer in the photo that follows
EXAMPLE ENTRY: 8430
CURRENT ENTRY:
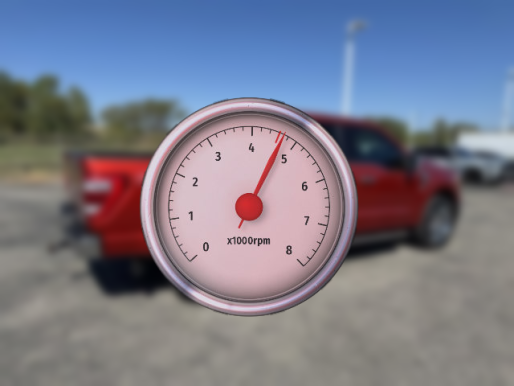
4700
